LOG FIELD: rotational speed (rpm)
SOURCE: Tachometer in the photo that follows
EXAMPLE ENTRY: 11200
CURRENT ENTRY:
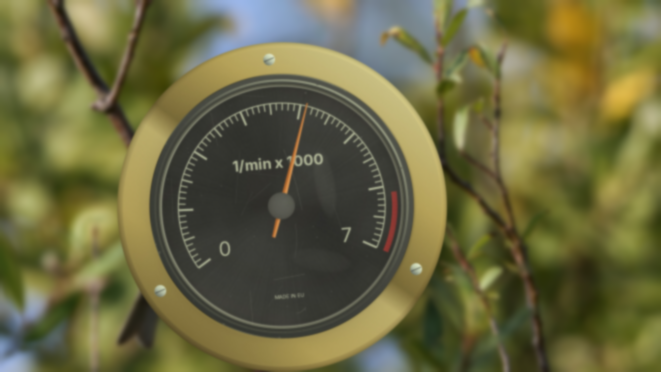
4100
